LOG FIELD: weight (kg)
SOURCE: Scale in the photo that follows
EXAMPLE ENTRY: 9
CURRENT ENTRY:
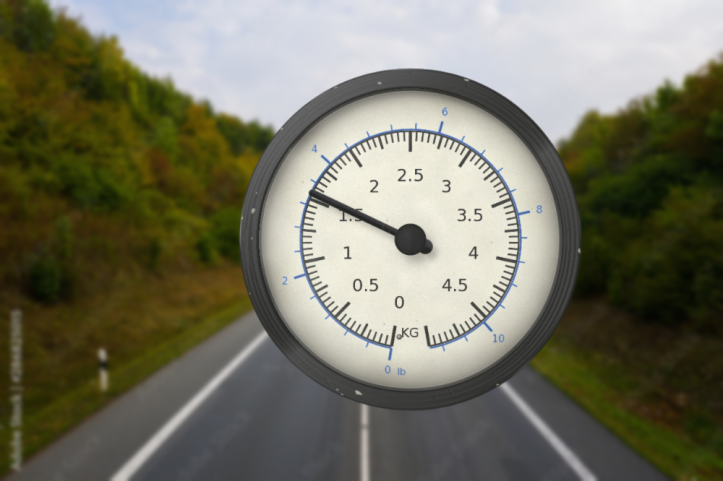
1.55
